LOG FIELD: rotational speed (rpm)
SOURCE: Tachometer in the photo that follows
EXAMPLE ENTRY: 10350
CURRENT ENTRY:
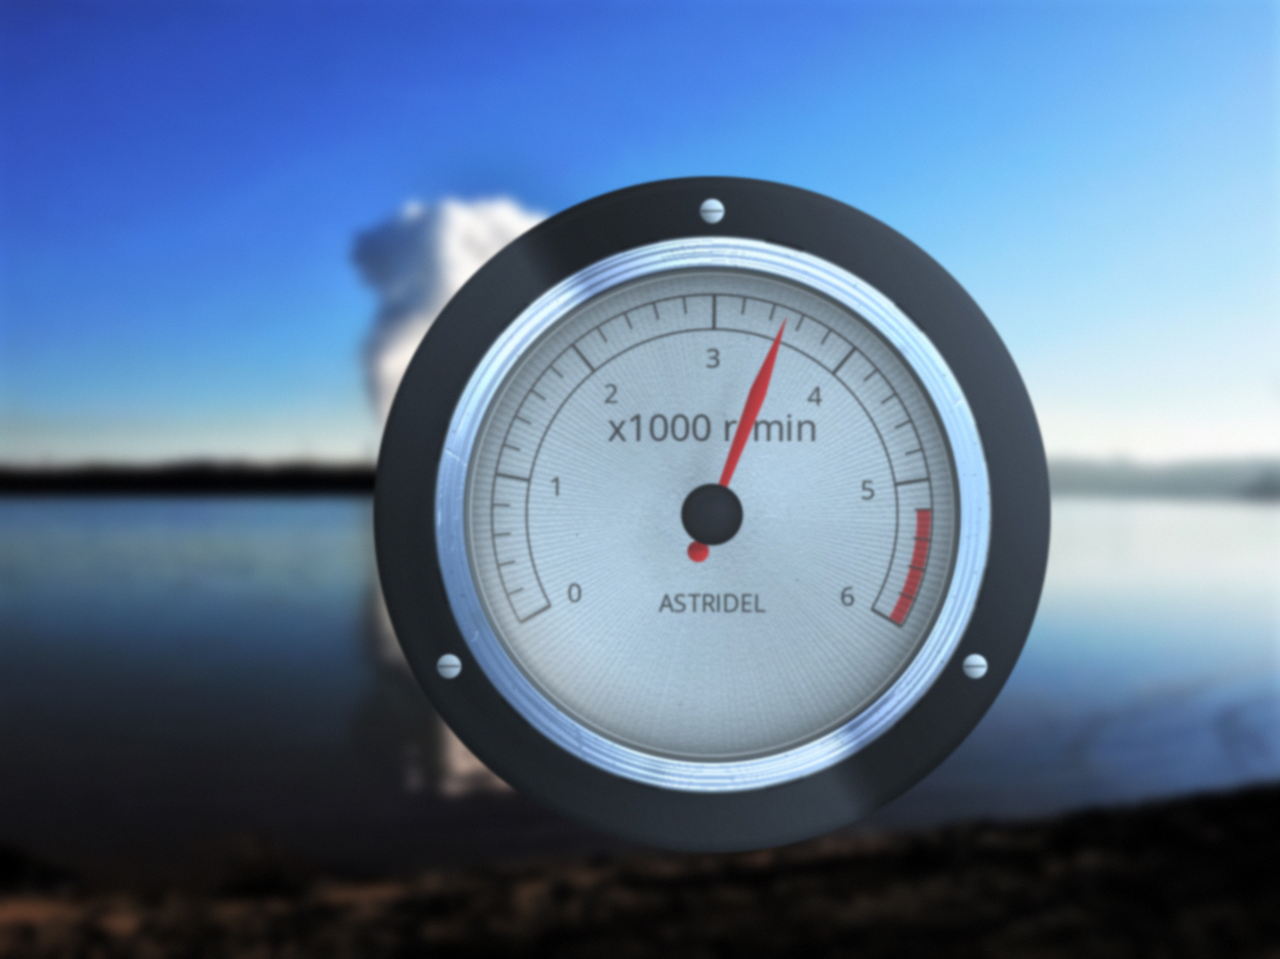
3500
